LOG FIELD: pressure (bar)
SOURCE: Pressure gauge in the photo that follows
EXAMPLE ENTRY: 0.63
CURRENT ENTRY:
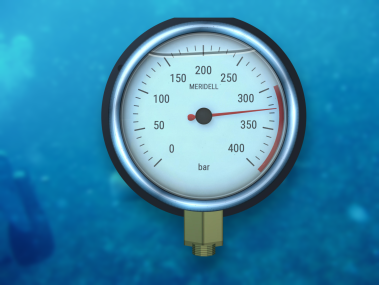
325
